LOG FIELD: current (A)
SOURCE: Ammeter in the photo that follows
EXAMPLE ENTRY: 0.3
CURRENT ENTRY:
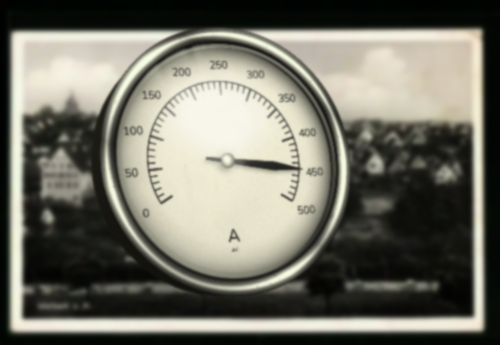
450
